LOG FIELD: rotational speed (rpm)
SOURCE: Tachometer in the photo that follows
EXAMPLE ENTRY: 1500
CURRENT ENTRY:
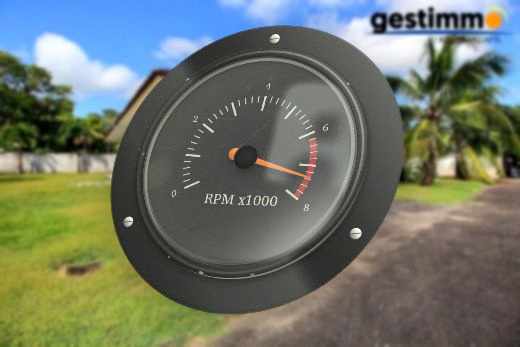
7400
